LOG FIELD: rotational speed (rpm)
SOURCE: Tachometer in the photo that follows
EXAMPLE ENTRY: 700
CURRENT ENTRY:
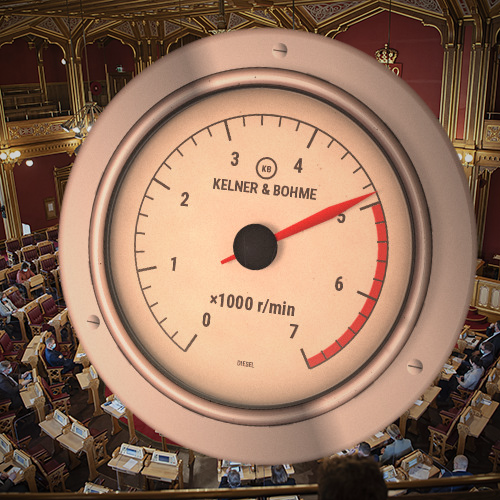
4900
